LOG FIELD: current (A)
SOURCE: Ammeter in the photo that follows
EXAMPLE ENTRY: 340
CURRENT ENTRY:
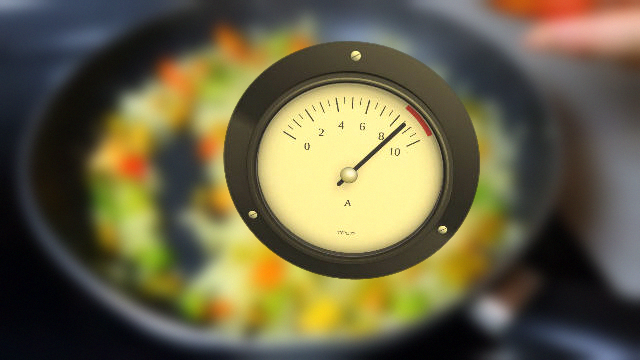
8.5
